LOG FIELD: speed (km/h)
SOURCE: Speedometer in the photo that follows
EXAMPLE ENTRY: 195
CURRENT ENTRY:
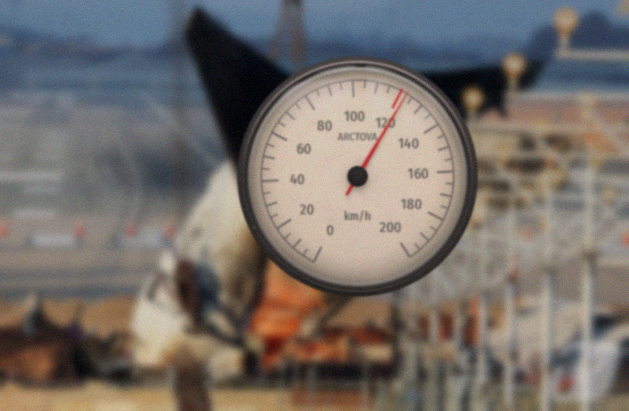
122.5
